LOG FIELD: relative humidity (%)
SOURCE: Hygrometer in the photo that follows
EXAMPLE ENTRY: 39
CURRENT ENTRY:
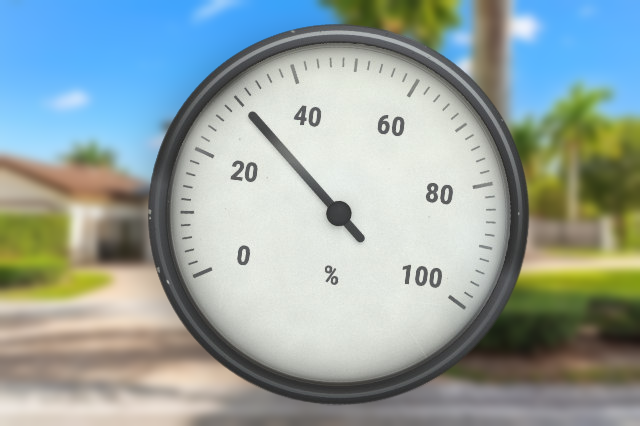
30
